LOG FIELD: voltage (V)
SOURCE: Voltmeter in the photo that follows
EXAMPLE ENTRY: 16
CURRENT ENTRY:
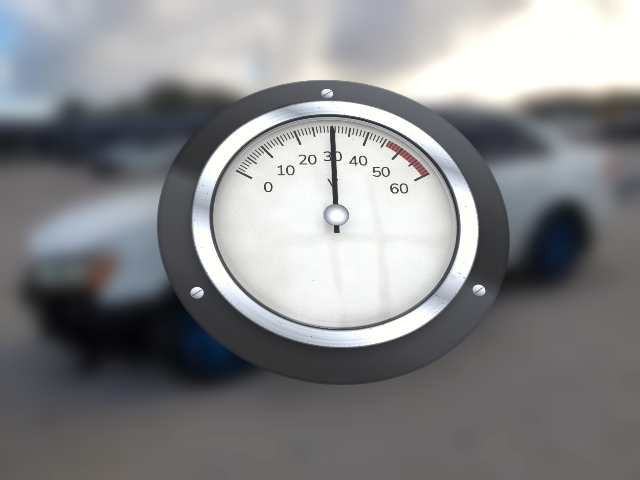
30
